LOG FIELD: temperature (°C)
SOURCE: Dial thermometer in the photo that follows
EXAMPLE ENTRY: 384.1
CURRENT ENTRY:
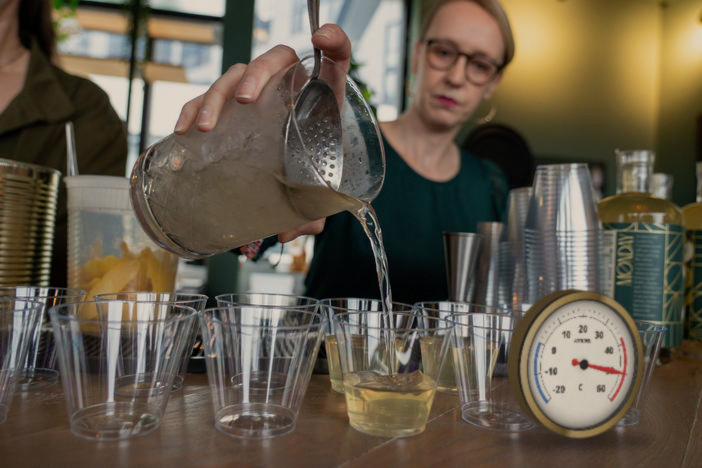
50
